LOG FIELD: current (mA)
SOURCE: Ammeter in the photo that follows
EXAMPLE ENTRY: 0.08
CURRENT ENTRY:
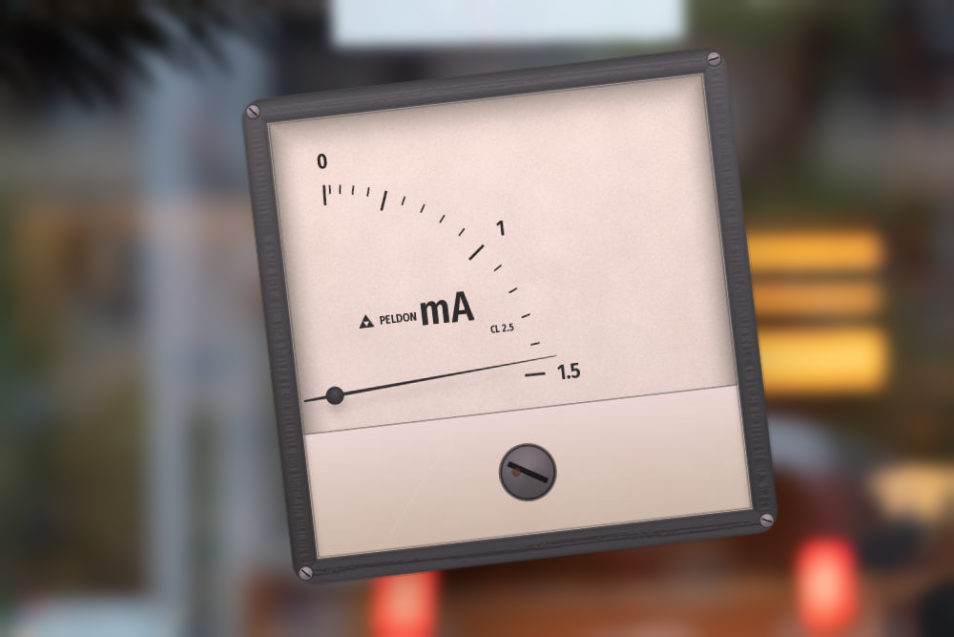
1.45
